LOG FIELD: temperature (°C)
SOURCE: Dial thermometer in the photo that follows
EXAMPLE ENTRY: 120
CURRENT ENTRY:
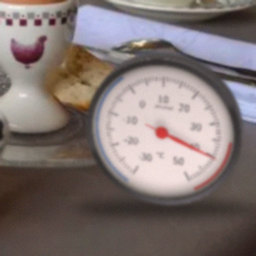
40
